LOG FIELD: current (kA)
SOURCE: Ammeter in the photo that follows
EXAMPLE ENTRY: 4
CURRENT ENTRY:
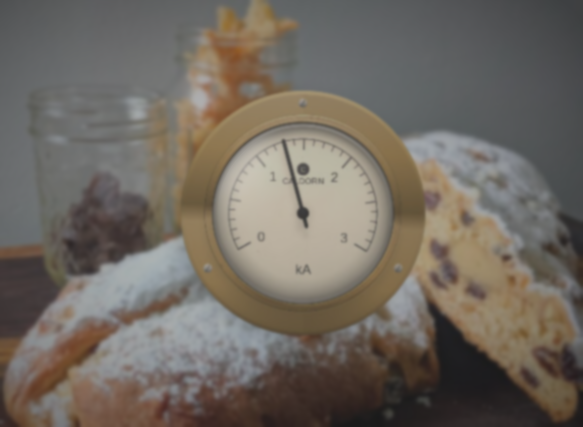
1.3
